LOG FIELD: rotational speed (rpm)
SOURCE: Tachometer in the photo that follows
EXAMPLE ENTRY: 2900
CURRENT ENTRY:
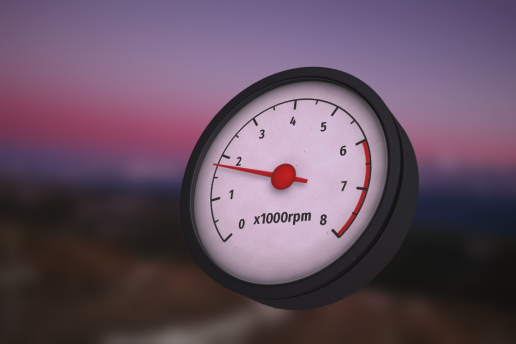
1750
